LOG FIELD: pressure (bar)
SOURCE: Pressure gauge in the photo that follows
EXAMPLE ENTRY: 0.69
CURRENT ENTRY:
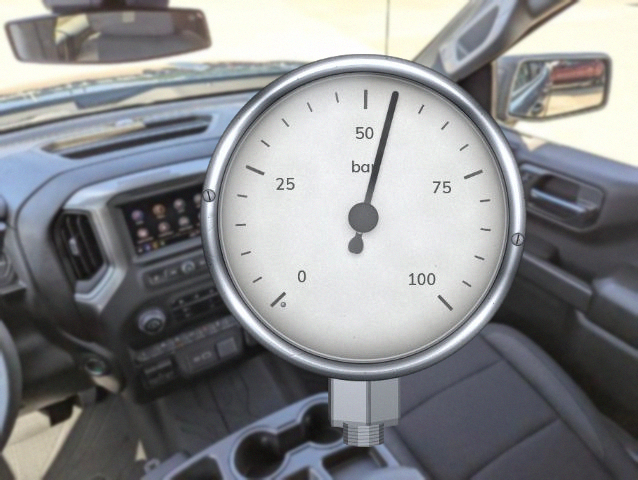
55
